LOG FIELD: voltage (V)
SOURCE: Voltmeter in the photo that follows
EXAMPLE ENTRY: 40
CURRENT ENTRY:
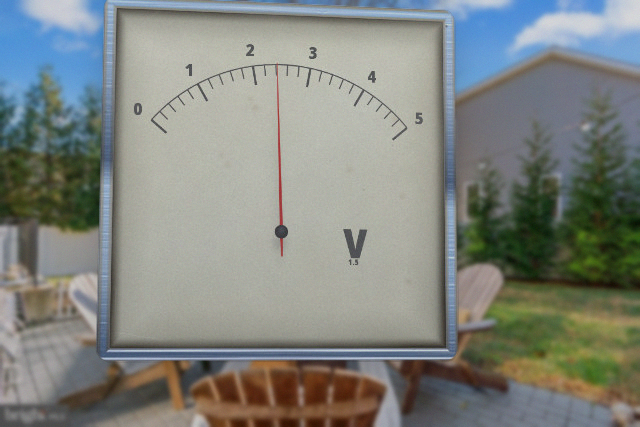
2.4
